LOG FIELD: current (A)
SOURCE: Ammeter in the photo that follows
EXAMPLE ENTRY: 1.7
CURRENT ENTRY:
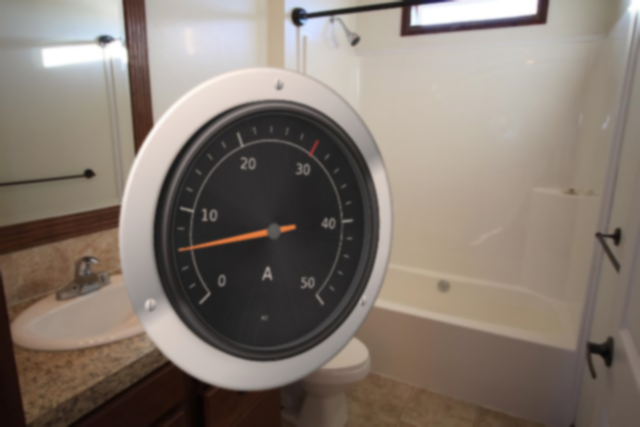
6
